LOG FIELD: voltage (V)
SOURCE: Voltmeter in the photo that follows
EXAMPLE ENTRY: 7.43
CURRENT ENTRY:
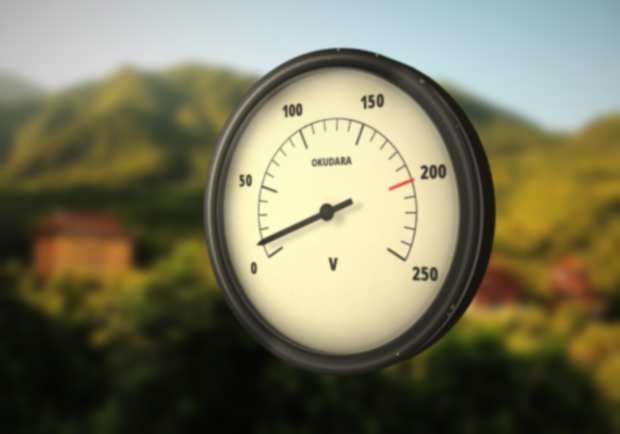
10
